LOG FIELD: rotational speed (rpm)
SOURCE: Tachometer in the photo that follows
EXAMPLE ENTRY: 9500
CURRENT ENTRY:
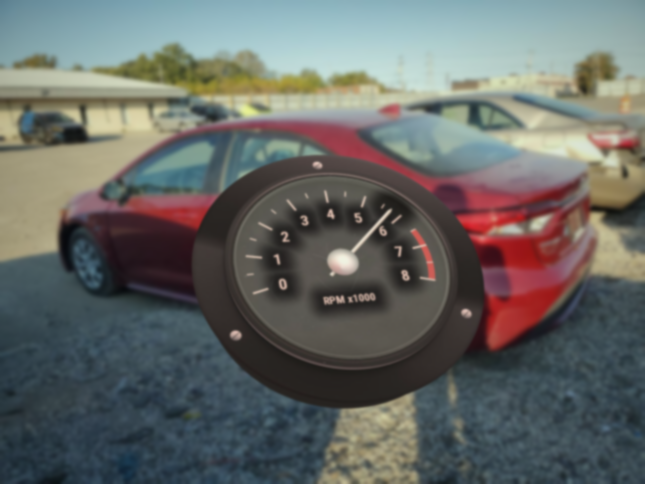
5750
